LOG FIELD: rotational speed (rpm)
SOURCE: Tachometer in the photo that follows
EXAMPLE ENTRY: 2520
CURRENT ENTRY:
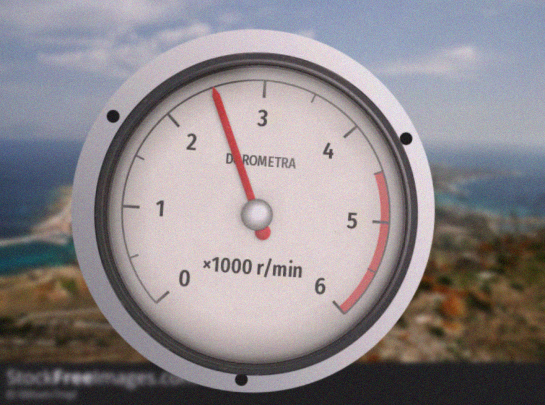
2500
